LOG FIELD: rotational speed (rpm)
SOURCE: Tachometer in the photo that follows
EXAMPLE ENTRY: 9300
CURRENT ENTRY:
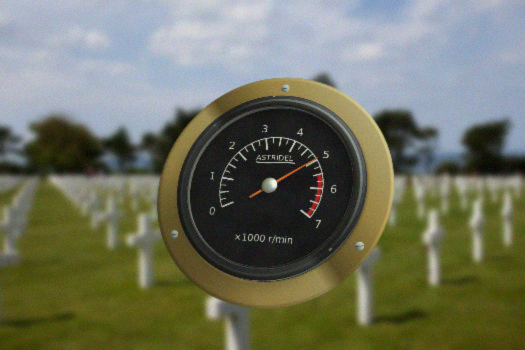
5000
